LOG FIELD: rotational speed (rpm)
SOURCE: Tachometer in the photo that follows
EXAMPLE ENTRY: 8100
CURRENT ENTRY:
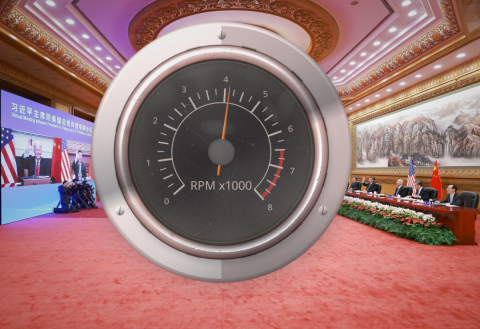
4125
